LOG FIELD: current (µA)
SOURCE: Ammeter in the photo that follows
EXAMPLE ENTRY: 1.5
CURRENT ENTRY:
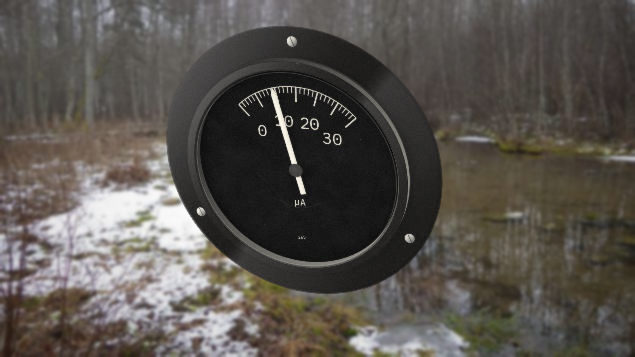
10
